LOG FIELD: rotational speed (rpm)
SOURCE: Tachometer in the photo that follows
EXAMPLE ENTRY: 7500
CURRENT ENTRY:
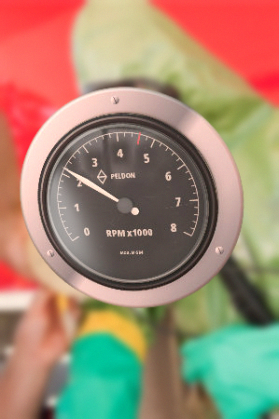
2200
